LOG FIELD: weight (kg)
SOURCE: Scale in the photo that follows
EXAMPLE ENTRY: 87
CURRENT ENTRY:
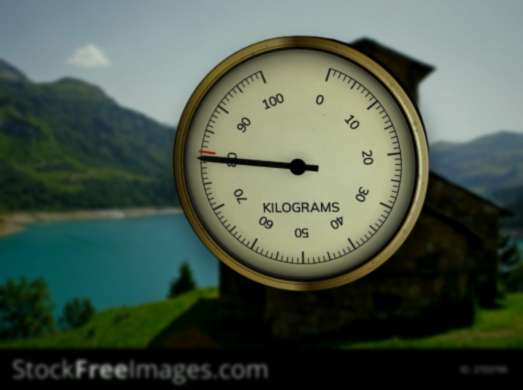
80
